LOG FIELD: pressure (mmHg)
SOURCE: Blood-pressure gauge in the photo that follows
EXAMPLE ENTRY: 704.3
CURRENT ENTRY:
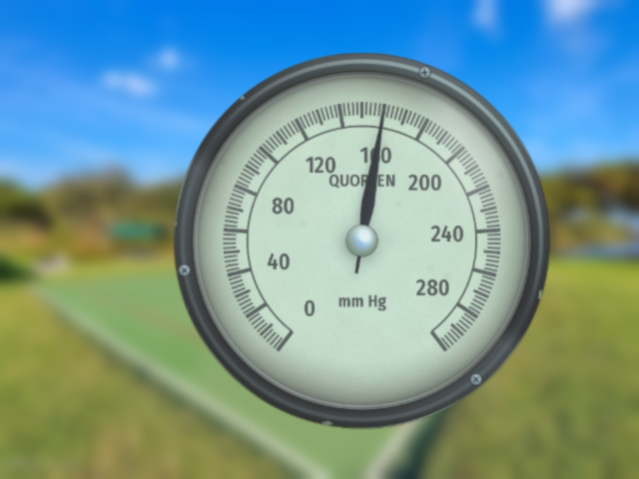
160
